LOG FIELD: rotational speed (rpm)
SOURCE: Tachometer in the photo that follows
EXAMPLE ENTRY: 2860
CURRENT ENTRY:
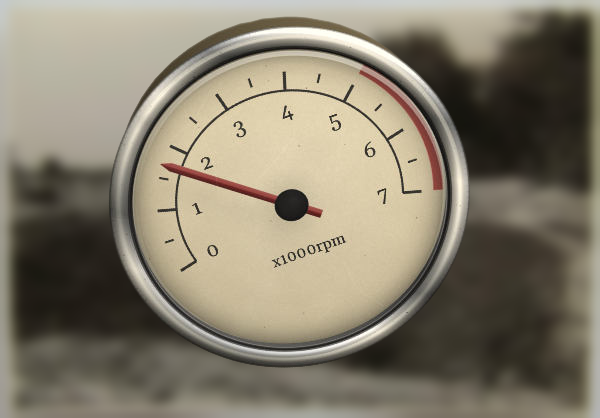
1750
